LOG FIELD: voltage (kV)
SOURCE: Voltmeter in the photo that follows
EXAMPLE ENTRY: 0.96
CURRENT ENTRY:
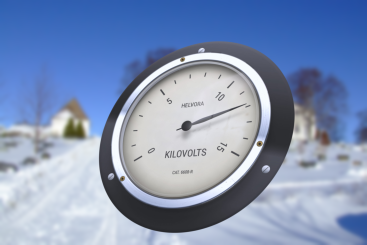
12
